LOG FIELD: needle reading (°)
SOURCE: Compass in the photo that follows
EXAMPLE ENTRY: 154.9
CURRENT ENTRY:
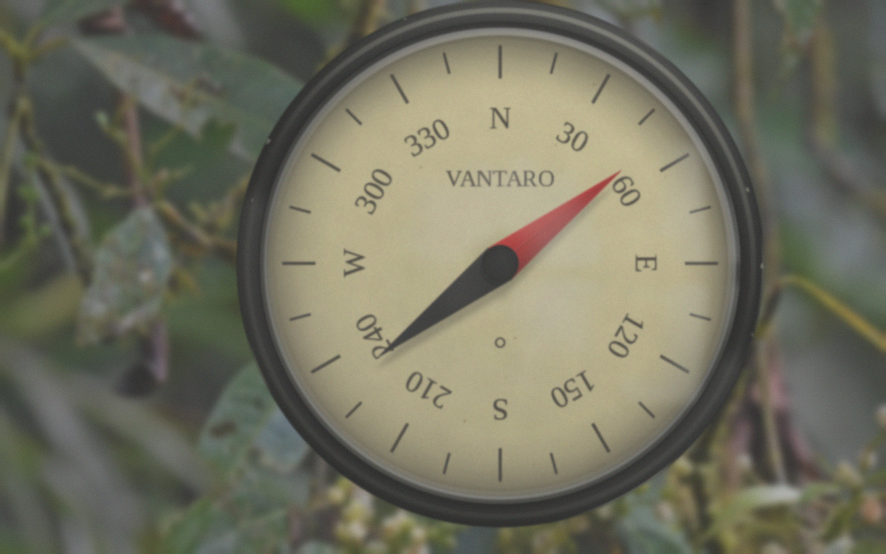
52.5
